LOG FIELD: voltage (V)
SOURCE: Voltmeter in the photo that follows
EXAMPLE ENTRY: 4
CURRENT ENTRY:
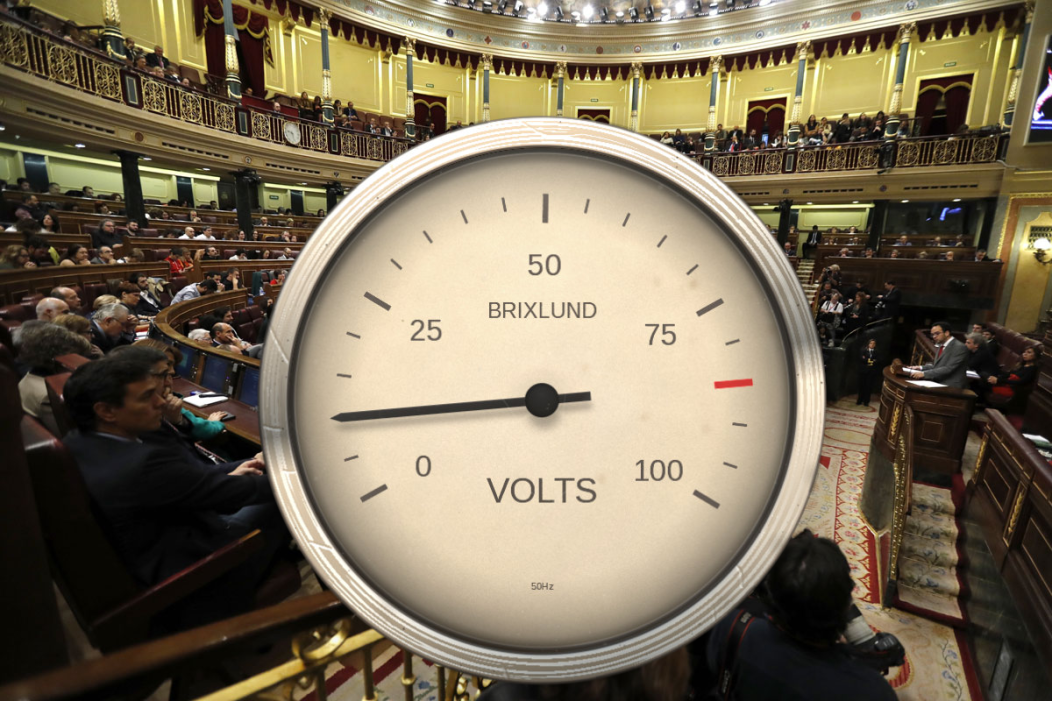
10
